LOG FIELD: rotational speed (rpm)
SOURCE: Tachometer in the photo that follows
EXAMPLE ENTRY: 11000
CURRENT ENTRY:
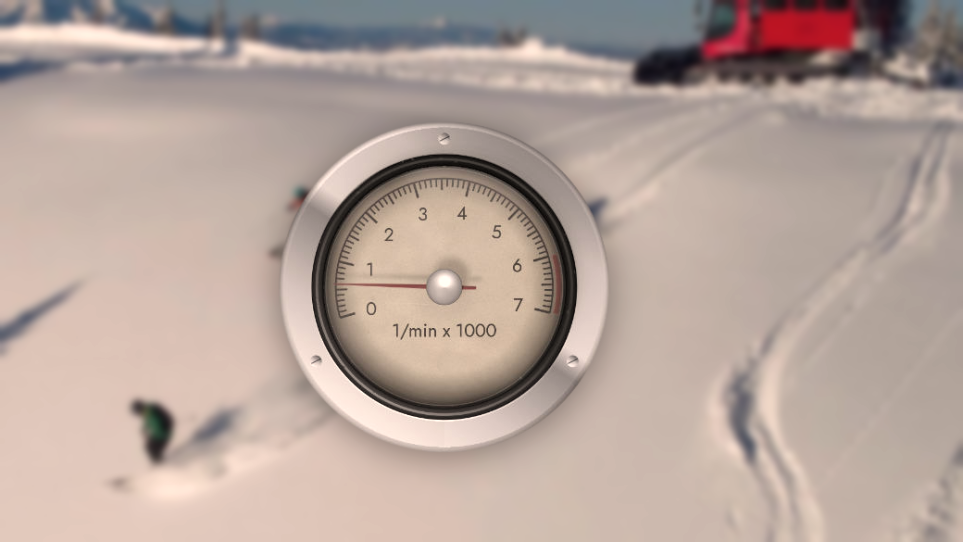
600
